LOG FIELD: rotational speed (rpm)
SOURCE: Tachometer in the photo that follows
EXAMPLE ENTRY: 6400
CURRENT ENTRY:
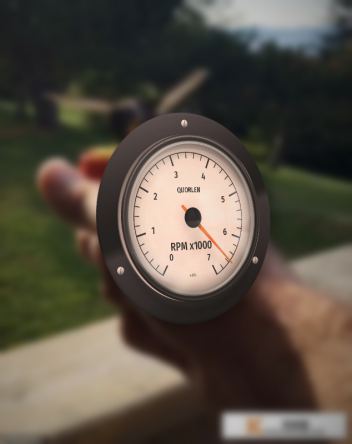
6600
